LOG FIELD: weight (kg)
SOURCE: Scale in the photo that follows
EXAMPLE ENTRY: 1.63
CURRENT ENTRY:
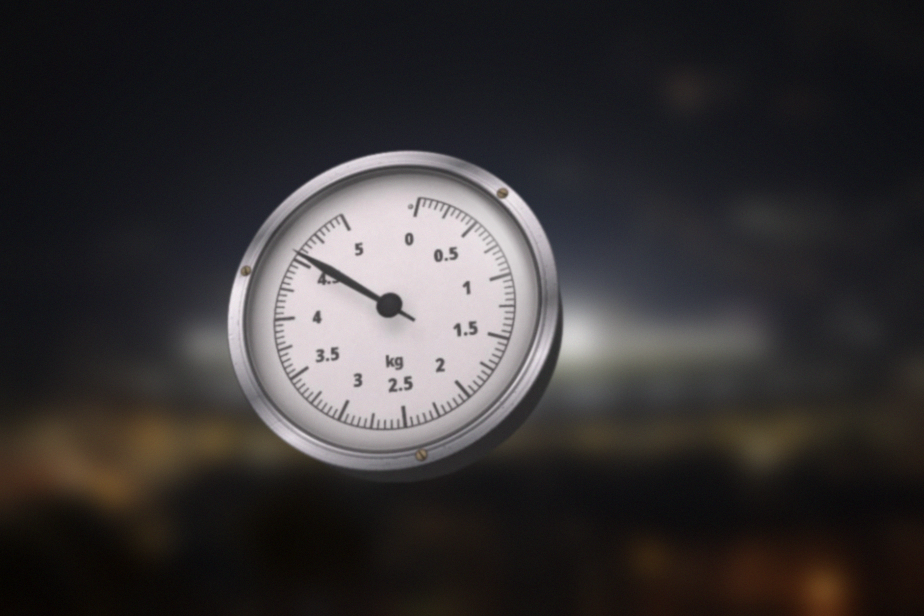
4.55
